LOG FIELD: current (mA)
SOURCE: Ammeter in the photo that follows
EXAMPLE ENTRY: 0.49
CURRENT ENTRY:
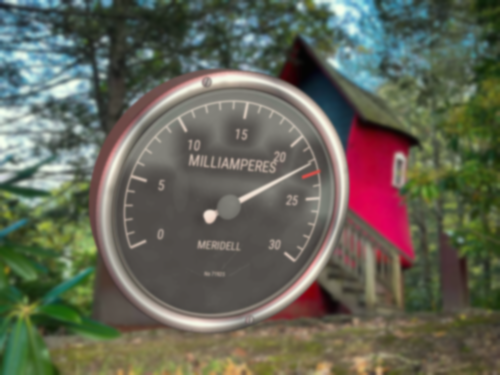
22
